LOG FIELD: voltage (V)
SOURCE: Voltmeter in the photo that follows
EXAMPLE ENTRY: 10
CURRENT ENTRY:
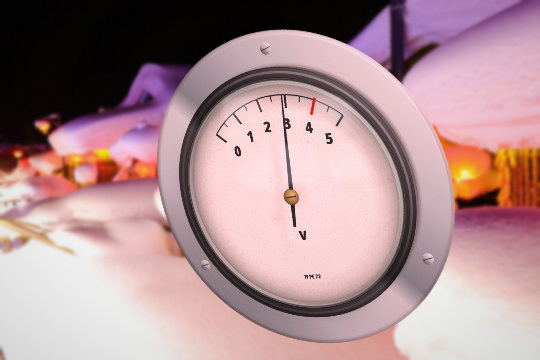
3
